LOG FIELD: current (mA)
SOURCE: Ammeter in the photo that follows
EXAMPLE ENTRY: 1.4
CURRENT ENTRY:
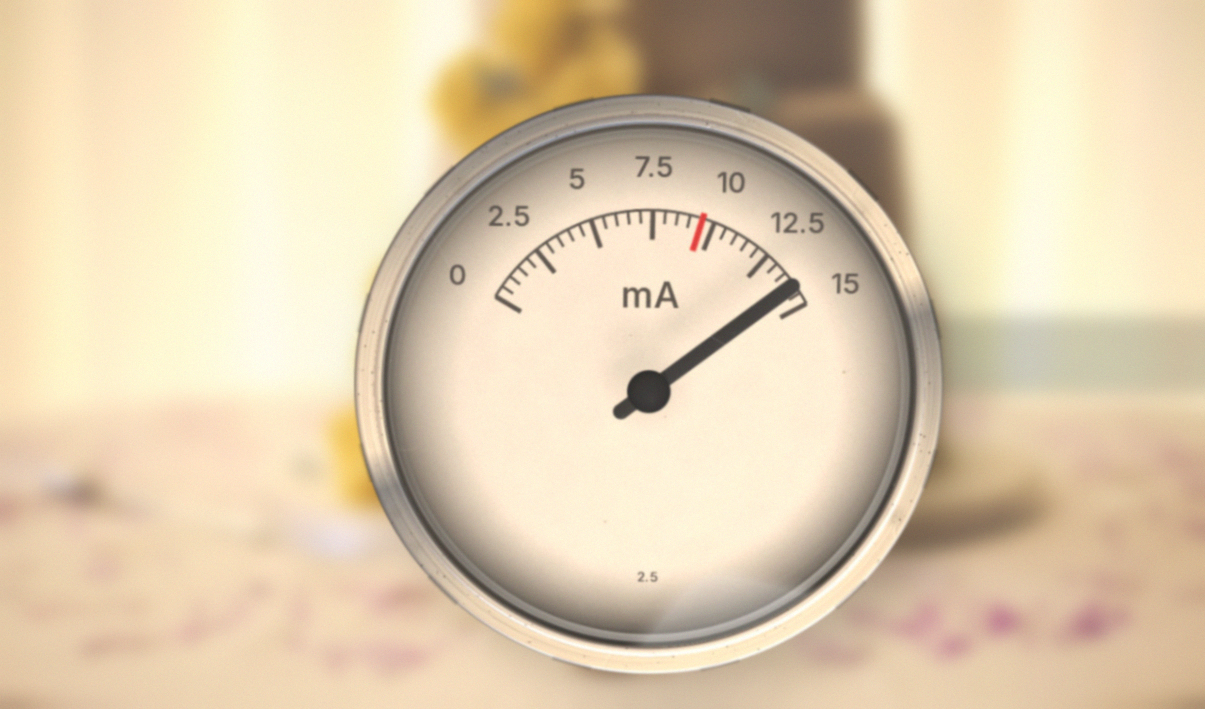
14
